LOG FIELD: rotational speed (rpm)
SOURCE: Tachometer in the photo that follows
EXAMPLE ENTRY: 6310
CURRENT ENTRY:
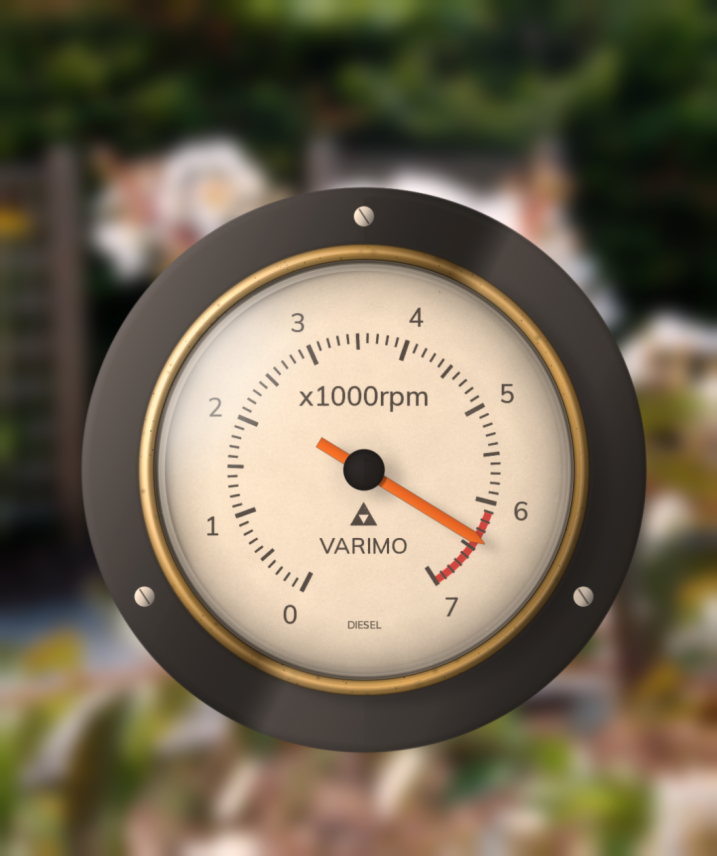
6400
